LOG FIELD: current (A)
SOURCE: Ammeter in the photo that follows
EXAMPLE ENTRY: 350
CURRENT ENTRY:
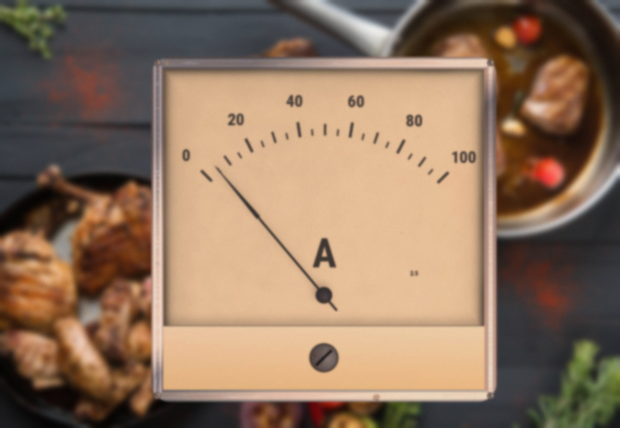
5
